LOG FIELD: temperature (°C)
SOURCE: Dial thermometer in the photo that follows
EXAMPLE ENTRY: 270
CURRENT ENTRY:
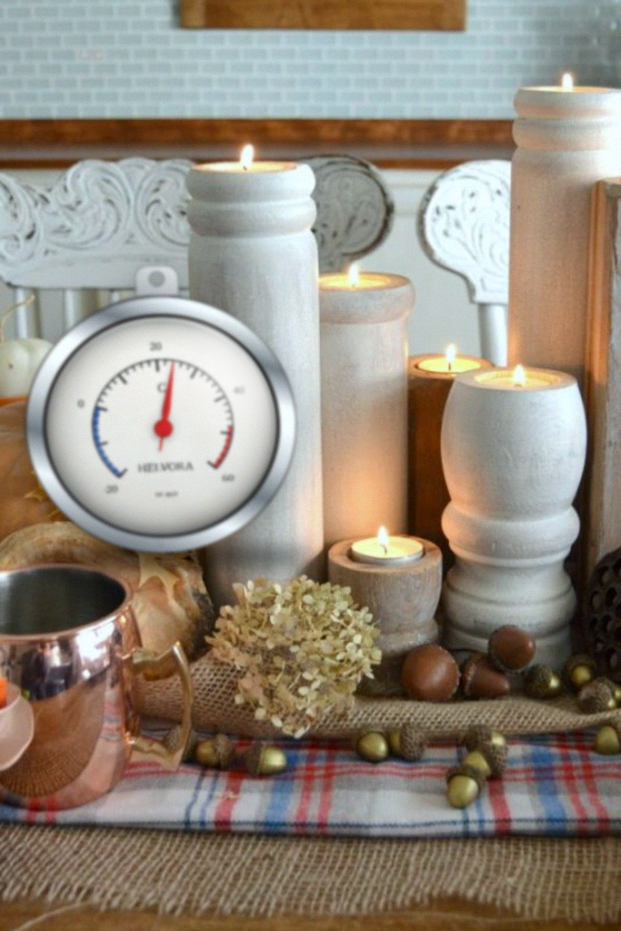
24
